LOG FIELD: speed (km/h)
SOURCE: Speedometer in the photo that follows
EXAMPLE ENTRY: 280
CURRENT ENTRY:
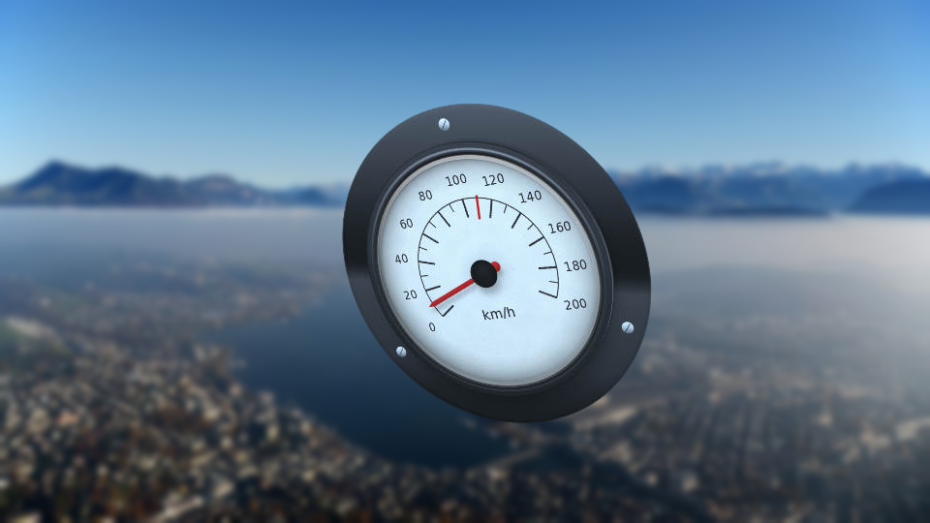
10
